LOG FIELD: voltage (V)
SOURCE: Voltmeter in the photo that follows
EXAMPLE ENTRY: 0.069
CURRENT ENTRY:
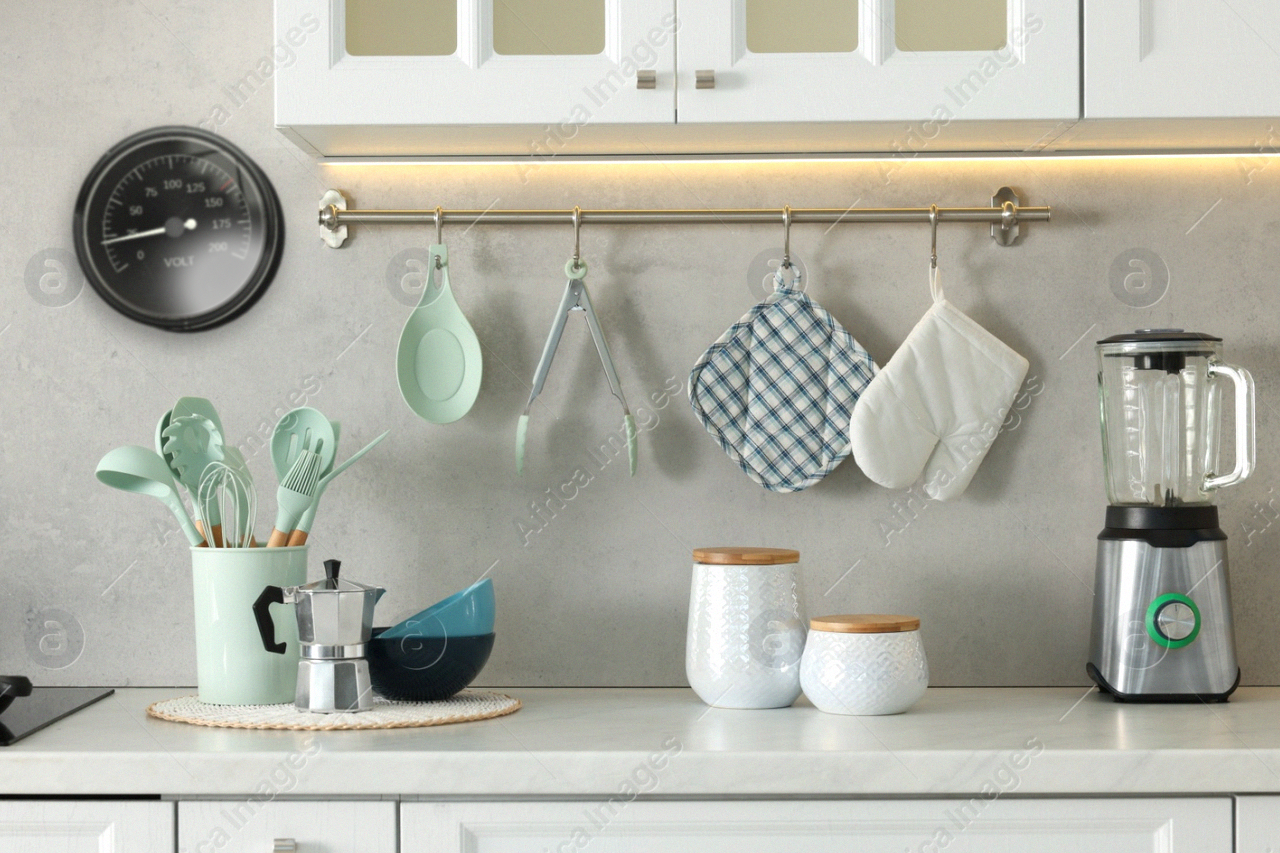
20
